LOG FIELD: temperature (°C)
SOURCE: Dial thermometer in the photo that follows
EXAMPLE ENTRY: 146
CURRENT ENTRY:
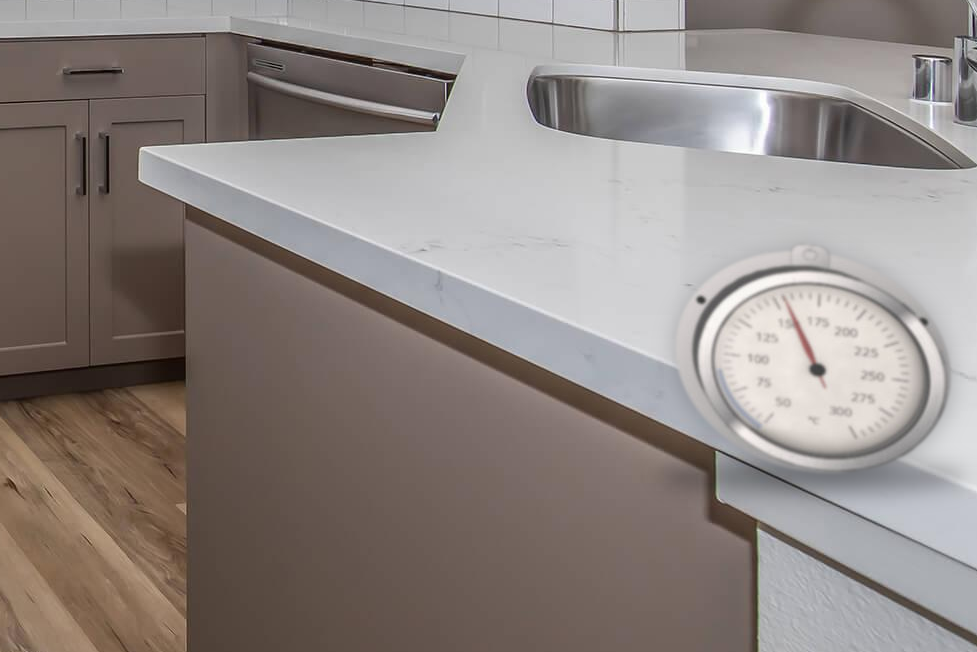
155
